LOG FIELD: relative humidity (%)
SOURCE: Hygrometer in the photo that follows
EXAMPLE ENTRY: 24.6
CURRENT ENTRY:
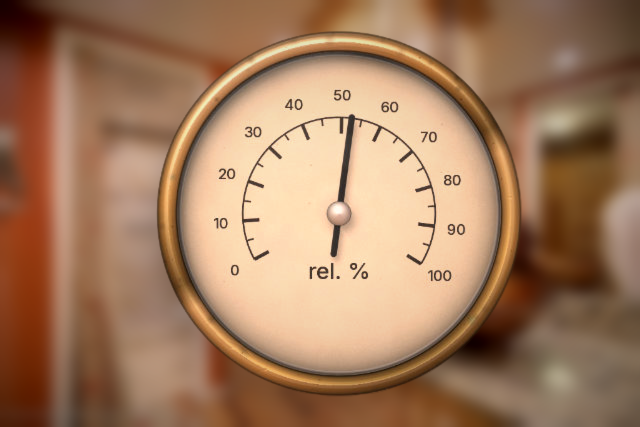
52.5
